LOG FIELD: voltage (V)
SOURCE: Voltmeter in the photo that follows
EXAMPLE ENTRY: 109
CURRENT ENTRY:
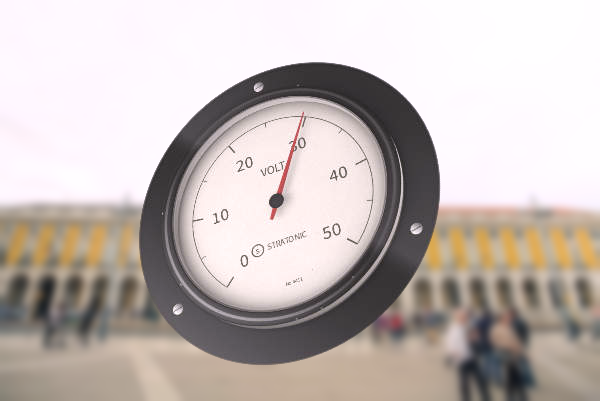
30
